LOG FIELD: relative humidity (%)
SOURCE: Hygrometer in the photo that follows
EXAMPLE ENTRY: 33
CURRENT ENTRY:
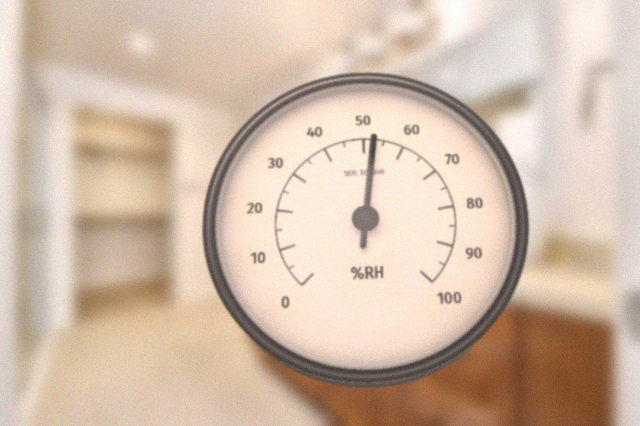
52.5
